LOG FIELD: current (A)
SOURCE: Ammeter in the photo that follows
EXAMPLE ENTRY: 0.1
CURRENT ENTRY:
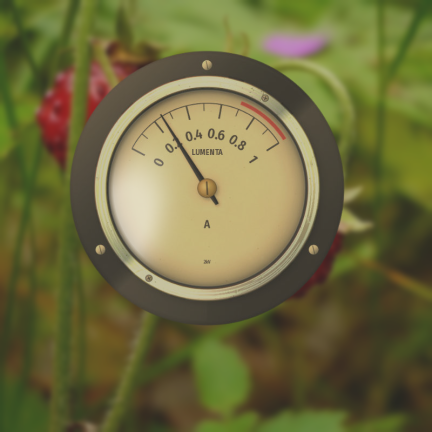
0.25
